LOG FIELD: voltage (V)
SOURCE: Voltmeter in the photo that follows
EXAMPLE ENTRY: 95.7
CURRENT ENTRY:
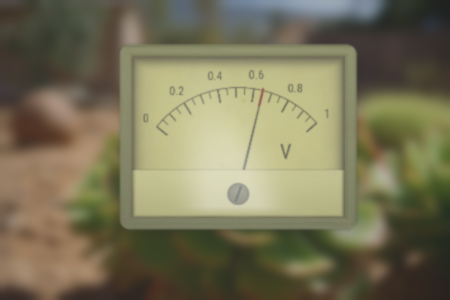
0.65
